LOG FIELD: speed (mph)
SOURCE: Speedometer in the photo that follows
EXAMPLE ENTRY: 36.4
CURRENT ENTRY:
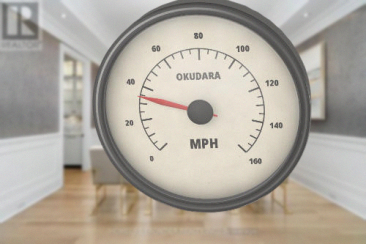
35
